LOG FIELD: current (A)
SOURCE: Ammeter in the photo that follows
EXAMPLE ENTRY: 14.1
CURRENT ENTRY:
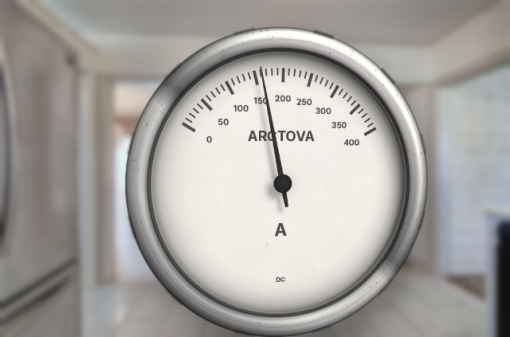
160
